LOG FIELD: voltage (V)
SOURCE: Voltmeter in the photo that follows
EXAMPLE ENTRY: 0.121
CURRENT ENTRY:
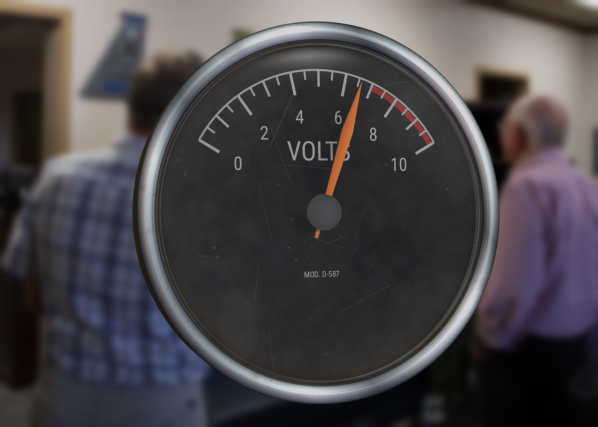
6.5
